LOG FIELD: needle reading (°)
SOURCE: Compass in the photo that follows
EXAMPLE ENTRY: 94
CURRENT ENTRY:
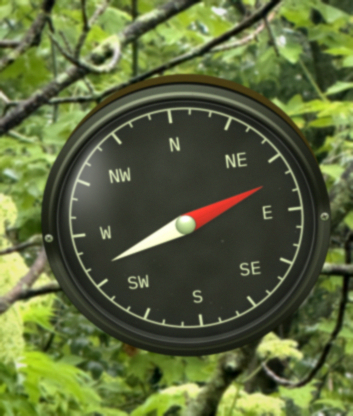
70
